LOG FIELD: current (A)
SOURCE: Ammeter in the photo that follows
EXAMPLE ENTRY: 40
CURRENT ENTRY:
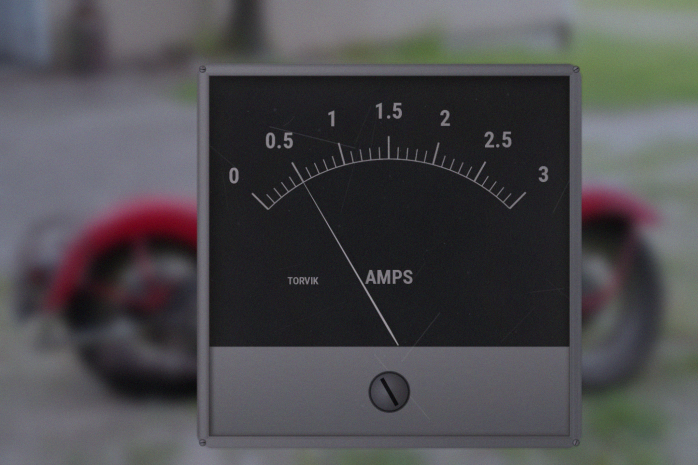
0.5
